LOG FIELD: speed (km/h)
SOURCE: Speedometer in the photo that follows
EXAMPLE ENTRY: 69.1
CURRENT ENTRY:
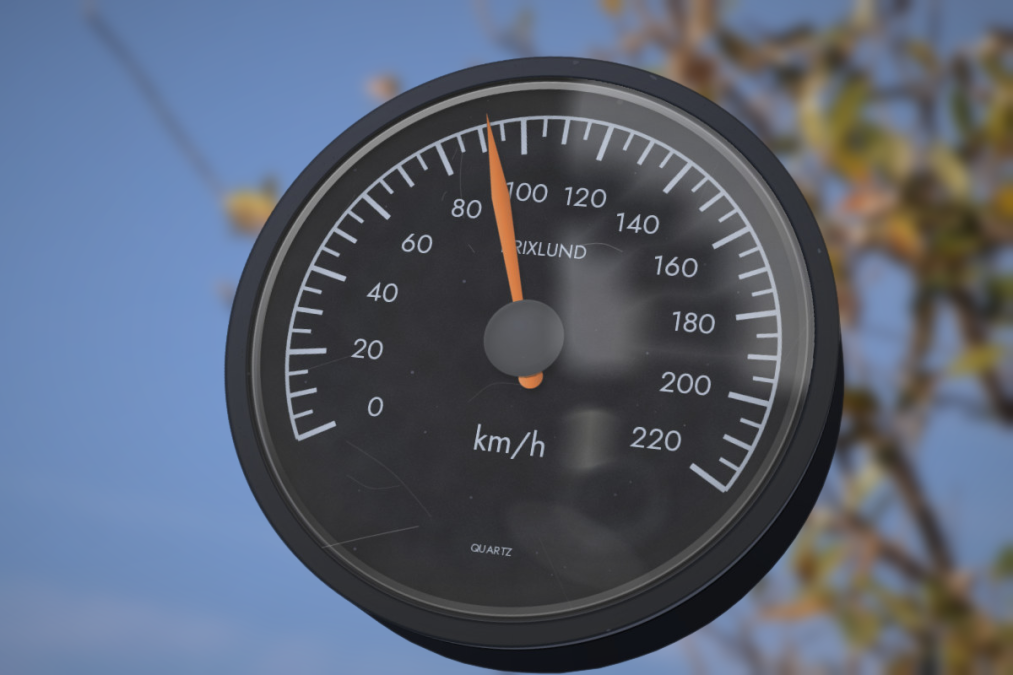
92.5
